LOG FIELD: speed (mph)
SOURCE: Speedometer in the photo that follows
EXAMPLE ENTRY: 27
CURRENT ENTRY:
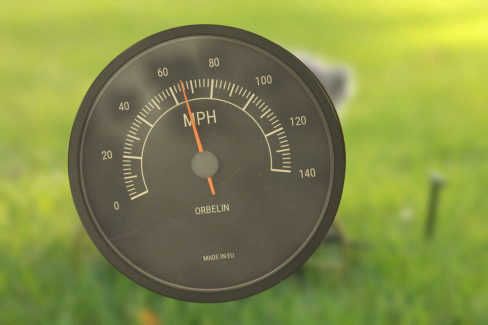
66
